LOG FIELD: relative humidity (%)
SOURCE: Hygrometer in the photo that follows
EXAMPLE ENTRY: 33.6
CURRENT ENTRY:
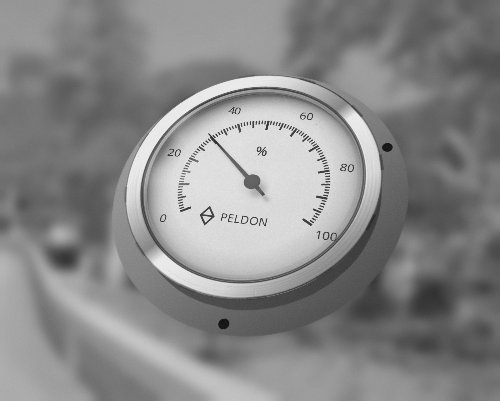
30
